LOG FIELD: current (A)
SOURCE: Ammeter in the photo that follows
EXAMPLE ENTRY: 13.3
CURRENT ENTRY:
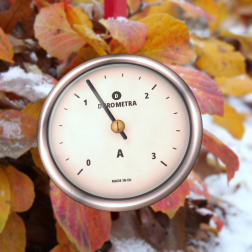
1.2
